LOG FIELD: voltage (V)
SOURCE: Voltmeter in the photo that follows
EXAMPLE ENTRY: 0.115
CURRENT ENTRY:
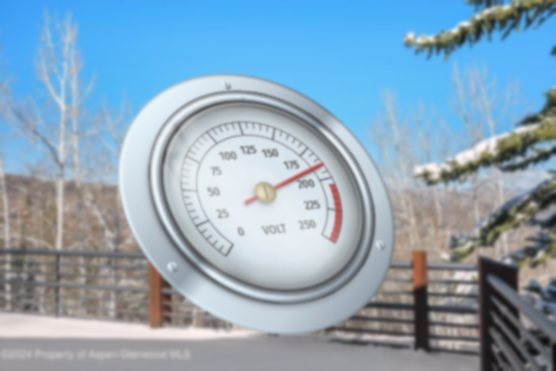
190
